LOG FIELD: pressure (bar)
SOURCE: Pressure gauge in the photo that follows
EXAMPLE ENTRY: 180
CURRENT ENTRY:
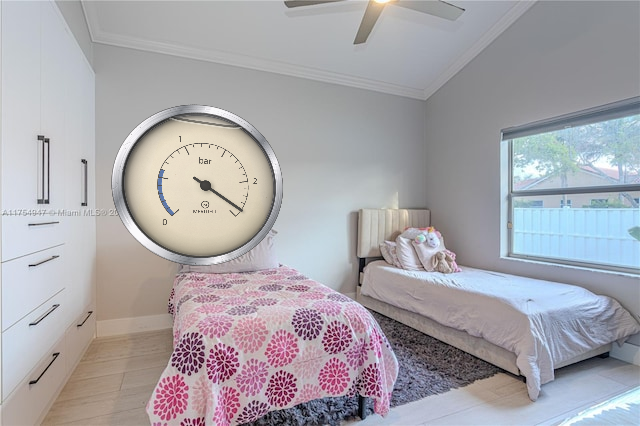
2.4
